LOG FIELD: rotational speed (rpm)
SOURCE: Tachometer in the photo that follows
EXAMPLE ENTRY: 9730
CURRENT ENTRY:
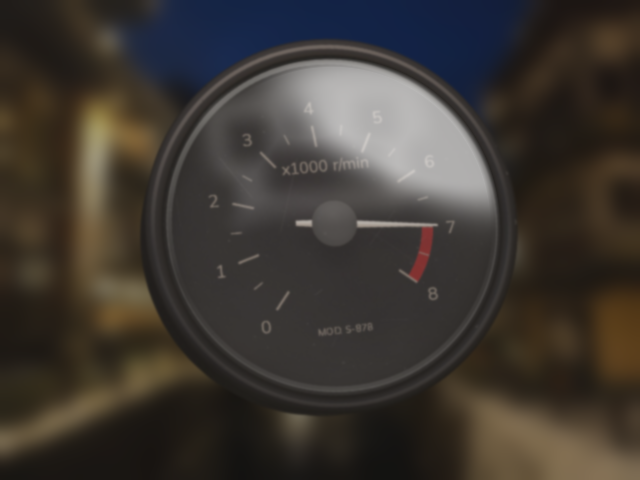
7000
